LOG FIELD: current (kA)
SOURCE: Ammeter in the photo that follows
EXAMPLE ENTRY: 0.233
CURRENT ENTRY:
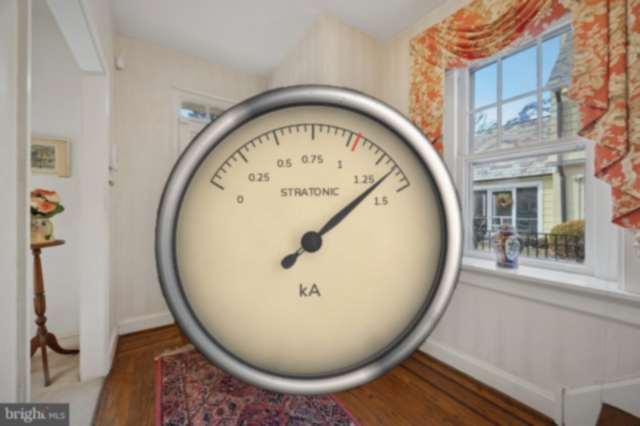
1.35
